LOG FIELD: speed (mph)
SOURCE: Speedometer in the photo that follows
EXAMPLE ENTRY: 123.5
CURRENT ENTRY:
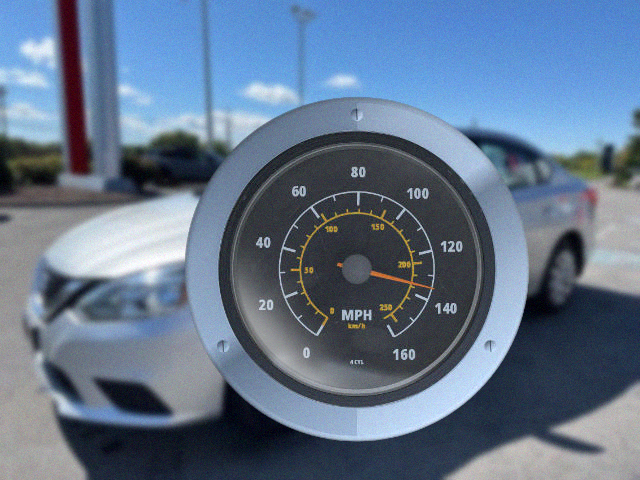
135
